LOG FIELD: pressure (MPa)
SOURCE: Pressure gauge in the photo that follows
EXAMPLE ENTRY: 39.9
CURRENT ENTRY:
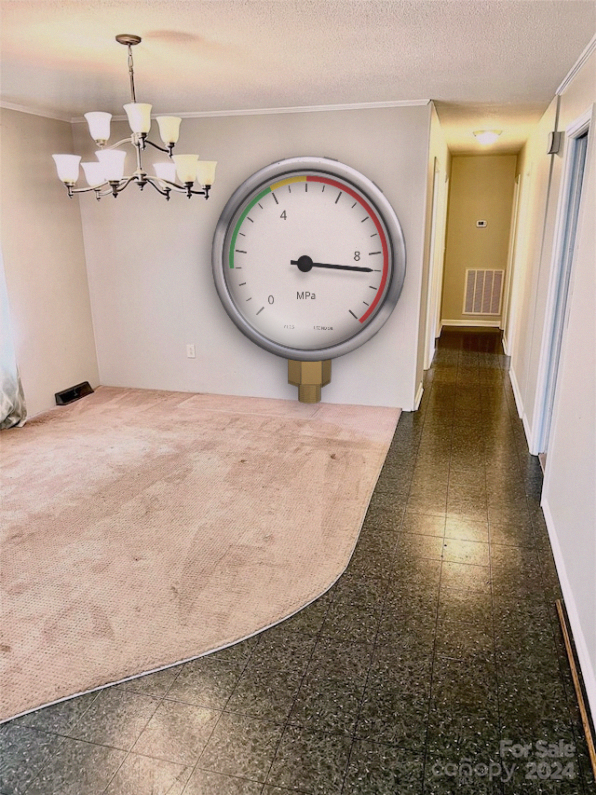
8.5
